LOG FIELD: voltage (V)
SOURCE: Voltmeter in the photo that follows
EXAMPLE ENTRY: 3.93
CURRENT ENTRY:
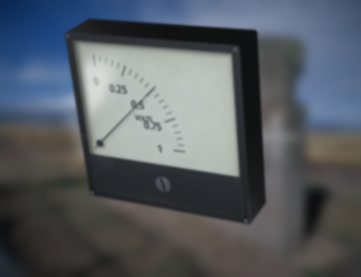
0.5
